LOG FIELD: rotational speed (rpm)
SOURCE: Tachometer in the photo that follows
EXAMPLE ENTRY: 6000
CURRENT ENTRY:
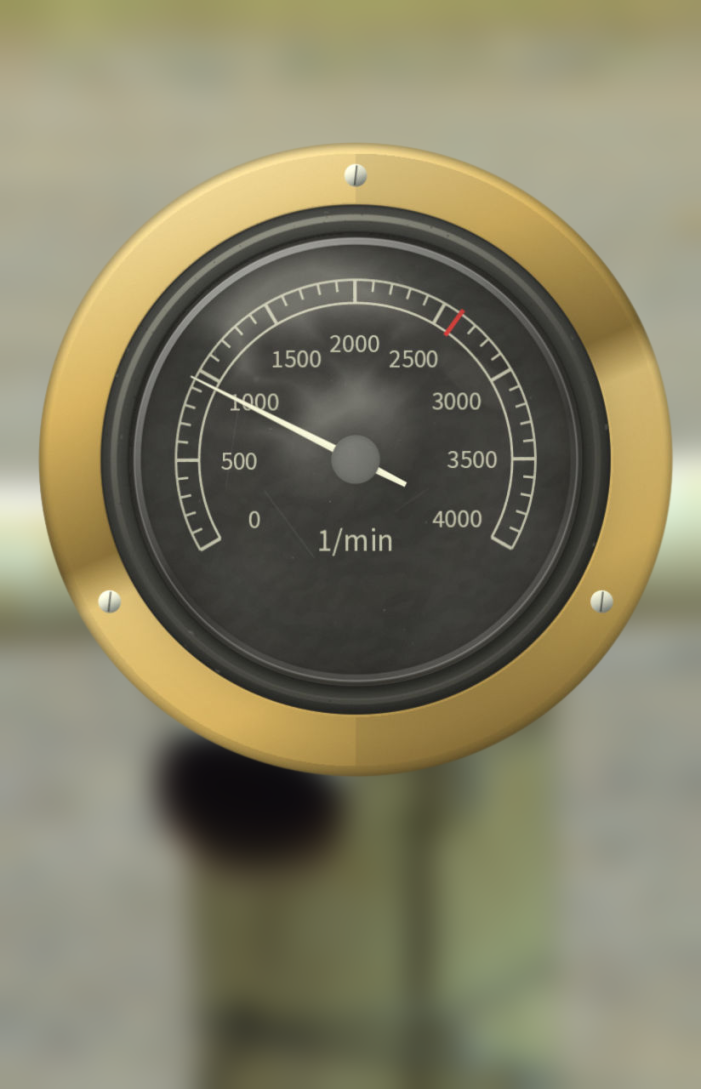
950
